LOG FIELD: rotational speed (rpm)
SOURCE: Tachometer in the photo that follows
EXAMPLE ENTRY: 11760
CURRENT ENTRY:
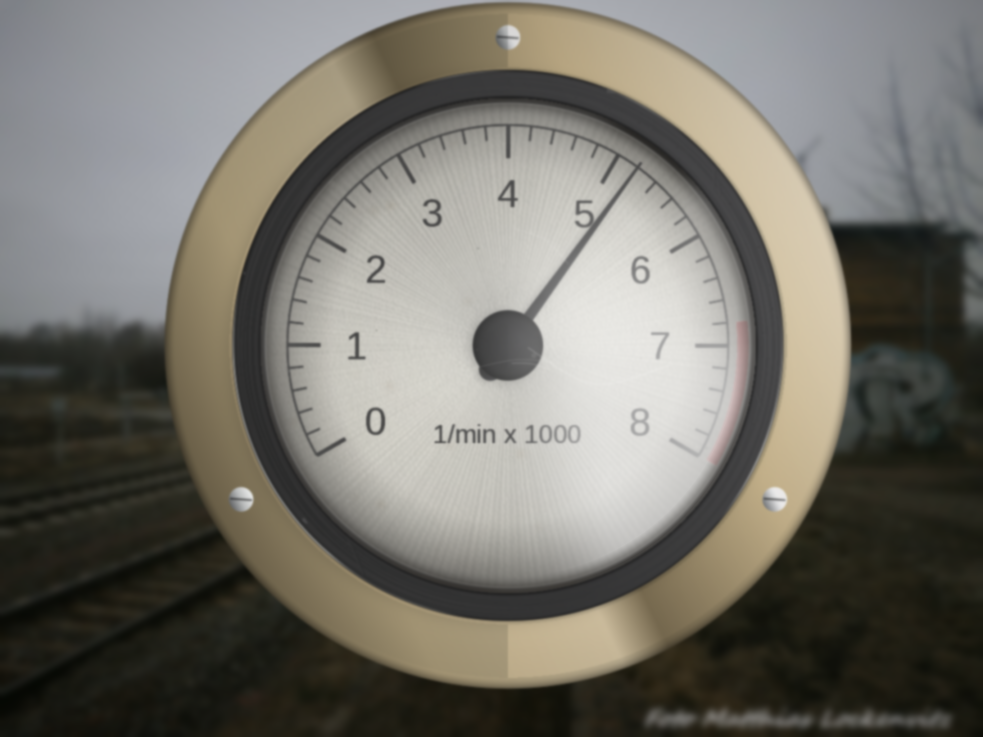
5200
